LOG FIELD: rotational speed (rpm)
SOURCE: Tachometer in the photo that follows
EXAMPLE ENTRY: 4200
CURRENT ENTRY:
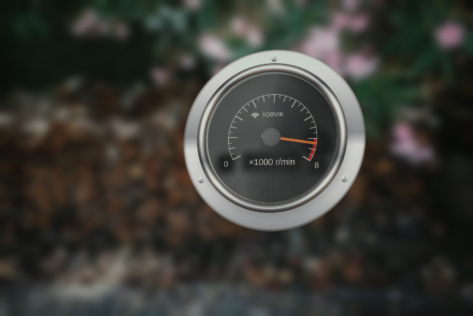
7250
